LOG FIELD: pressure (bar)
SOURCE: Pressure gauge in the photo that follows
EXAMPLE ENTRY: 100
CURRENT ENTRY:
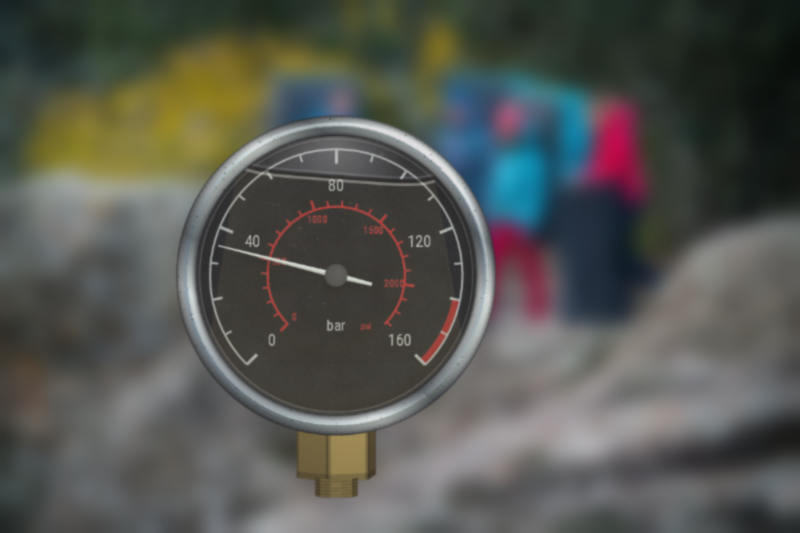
35
